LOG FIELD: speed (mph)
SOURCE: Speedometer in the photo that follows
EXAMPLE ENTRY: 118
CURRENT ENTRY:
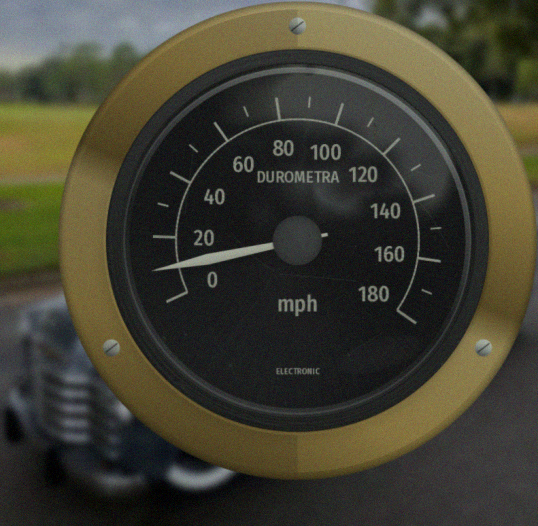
10
